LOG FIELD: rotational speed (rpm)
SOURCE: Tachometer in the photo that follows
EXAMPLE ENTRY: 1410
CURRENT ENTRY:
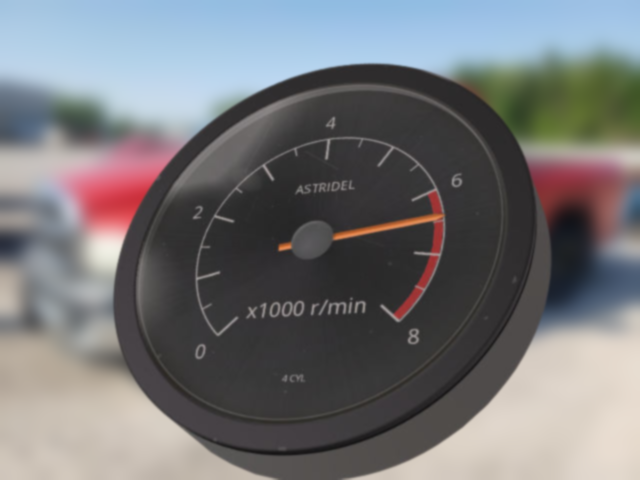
6500
